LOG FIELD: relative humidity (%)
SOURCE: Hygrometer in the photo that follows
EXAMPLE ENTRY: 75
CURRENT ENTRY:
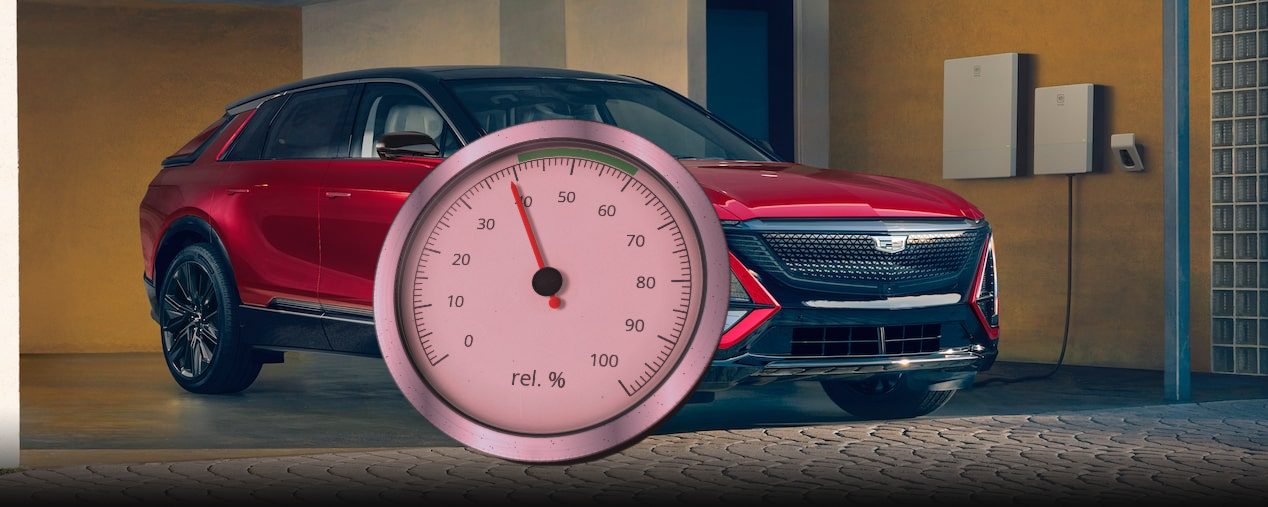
39
